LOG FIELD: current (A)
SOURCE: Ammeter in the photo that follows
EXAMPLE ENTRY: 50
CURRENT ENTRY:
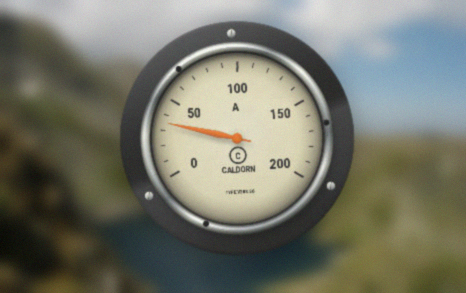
35
